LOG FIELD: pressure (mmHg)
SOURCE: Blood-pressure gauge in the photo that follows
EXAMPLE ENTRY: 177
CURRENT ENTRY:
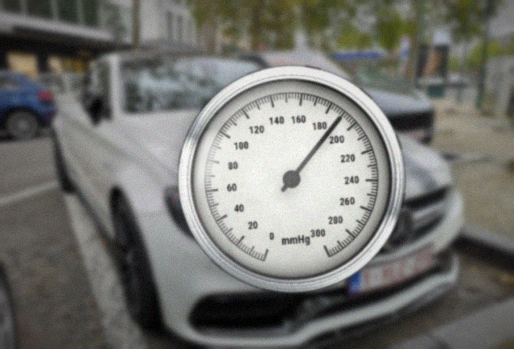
190
